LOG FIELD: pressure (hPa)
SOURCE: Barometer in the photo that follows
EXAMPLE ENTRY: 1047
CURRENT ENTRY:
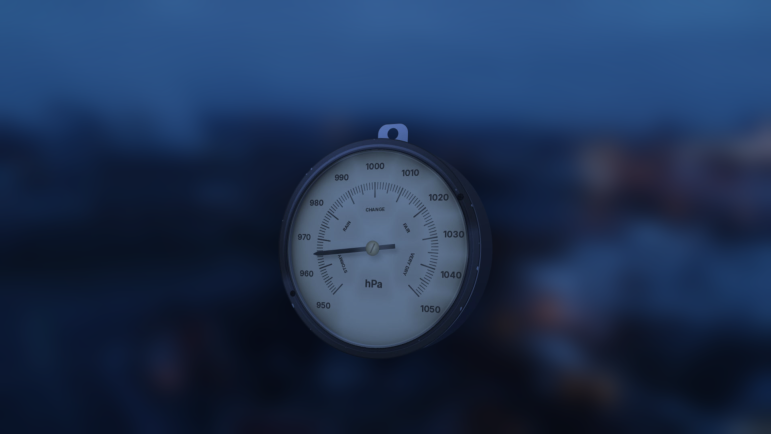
965
